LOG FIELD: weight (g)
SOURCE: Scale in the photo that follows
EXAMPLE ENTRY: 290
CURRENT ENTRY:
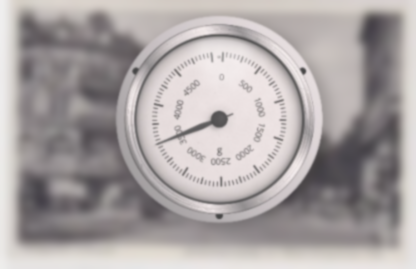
3500
